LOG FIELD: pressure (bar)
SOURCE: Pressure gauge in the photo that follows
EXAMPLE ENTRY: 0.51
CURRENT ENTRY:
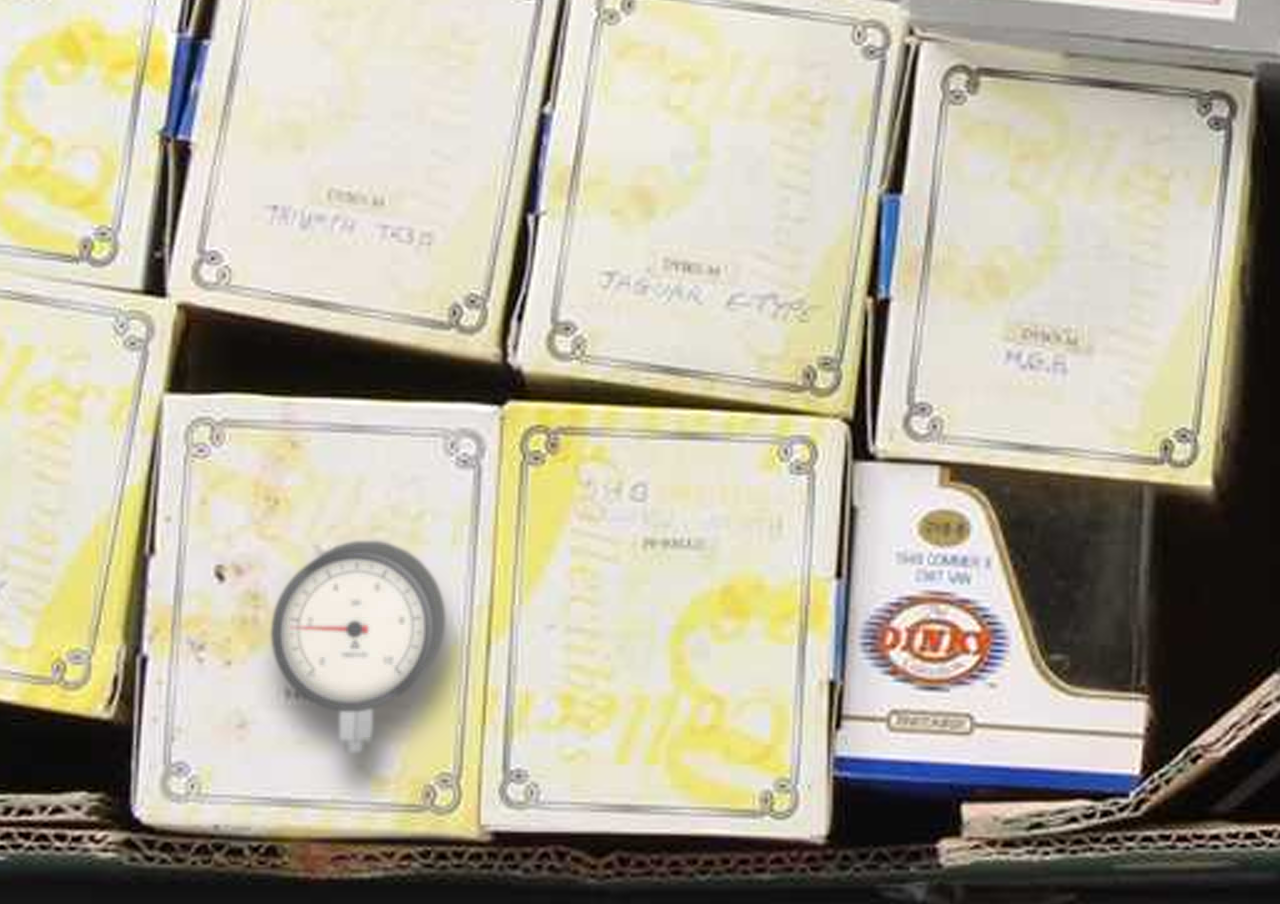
1.75
